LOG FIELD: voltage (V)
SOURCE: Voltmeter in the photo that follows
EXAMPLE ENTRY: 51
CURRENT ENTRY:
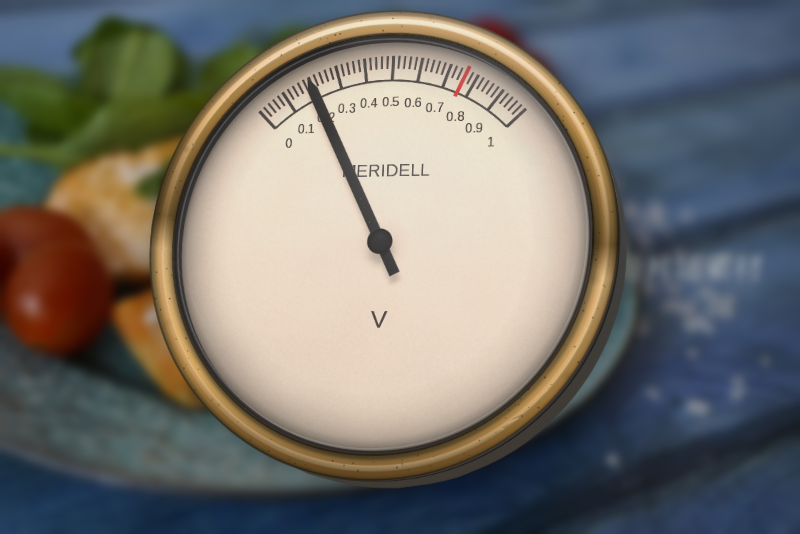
0.2
